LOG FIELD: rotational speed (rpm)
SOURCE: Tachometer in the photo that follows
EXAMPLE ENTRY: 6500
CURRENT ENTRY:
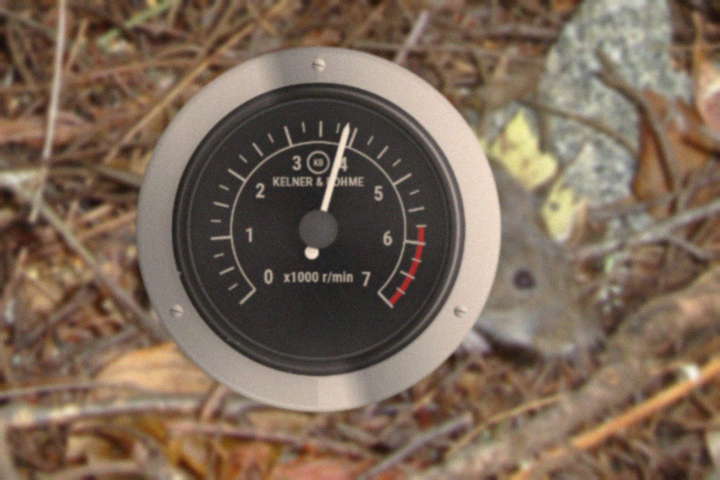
3875
